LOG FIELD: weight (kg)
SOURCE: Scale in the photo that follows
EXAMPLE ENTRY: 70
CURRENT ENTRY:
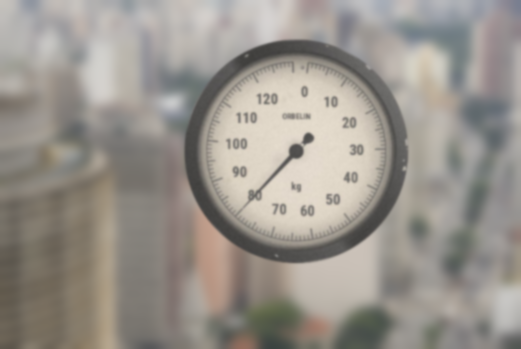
80
